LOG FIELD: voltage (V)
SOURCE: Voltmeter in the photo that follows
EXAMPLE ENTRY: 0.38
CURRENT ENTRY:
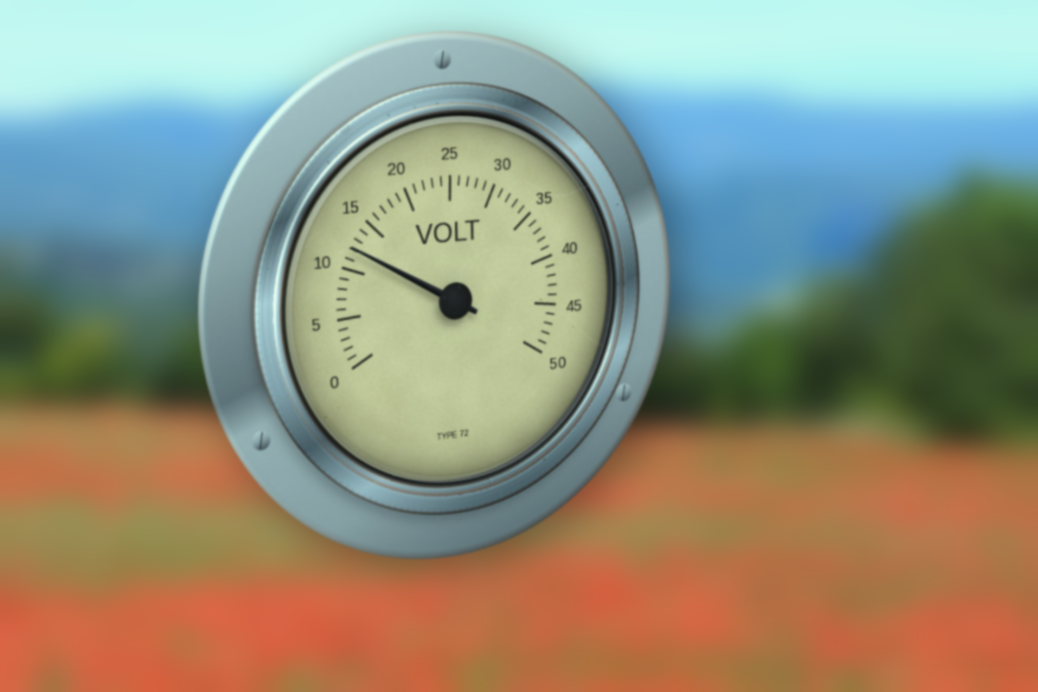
12
